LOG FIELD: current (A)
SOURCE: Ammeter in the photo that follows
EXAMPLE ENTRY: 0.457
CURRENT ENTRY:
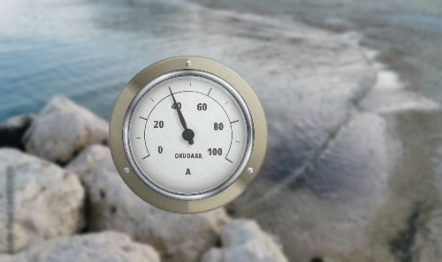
40
